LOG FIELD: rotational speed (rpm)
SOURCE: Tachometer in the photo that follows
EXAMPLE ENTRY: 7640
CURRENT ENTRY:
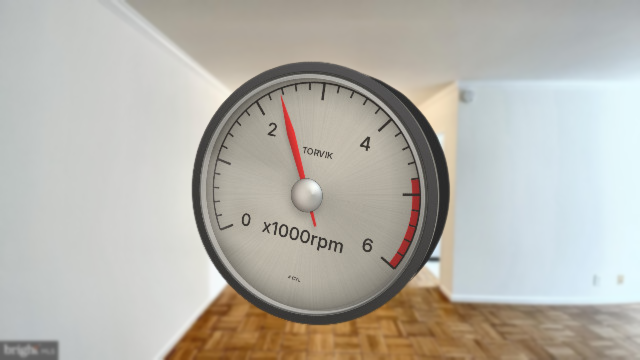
2400
